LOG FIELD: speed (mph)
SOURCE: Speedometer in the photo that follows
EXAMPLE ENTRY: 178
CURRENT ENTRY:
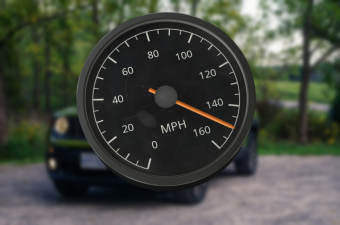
150
